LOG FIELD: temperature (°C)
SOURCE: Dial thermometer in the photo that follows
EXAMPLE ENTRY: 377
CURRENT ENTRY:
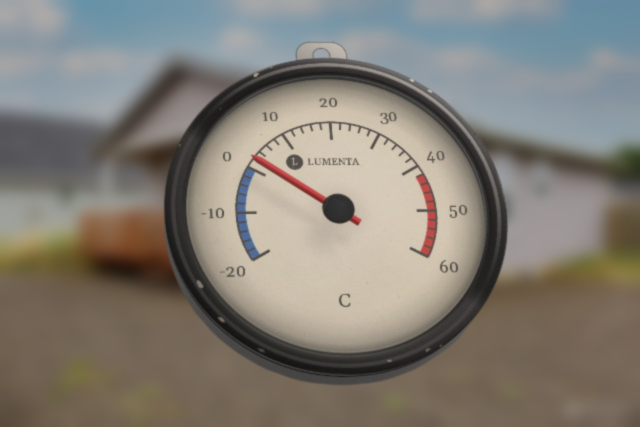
2
